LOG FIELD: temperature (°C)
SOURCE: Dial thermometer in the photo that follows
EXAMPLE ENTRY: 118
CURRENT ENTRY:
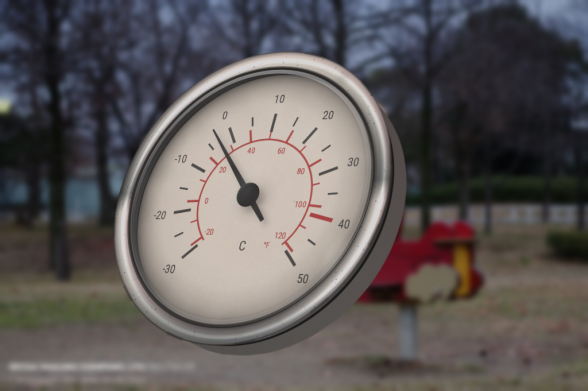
-2.5
